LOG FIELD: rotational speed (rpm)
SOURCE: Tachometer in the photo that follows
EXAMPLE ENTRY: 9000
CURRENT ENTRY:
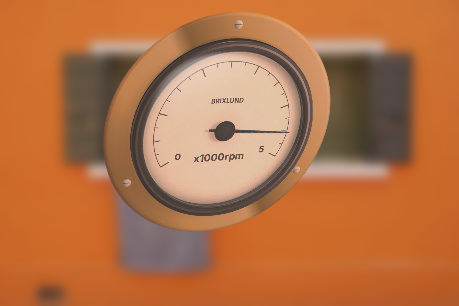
4500
